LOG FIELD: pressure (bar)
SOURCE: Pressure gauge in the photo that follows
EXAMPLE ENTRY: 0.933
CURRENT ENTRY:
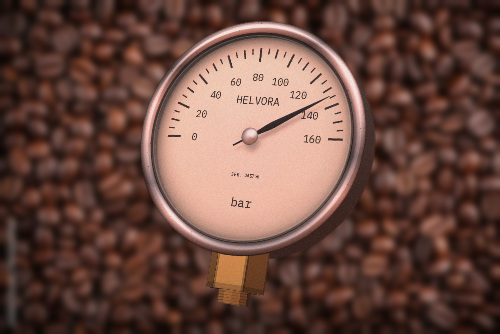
135
